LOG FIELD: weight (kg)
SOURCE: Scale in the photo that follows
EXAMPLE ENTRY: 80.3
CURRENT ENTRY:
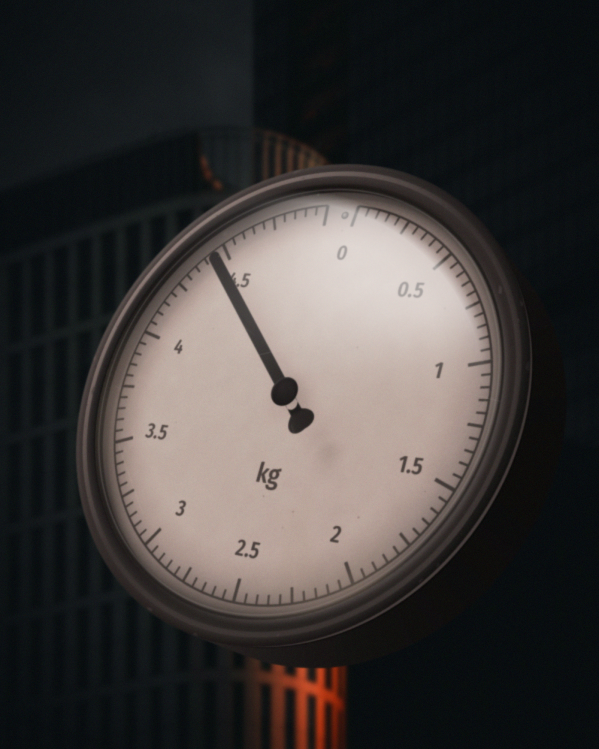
4.45
